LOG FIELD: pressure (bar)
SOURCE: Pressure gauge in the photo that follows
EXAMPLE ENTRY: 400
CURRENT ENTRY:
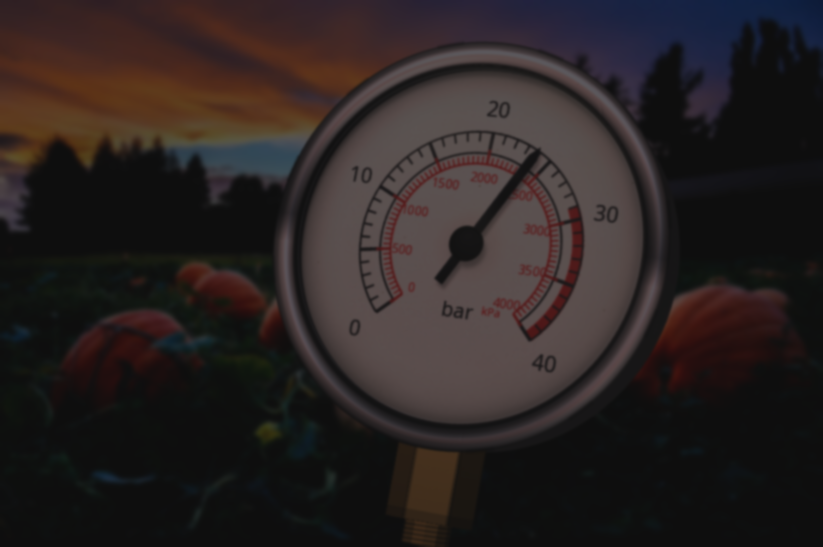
24
